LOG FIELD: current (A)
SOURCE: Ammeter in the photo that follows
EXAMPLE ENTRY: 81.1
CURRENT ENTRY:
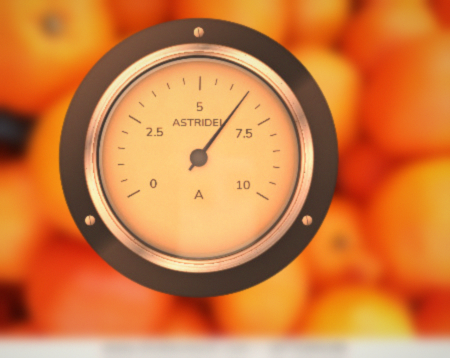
6.5
